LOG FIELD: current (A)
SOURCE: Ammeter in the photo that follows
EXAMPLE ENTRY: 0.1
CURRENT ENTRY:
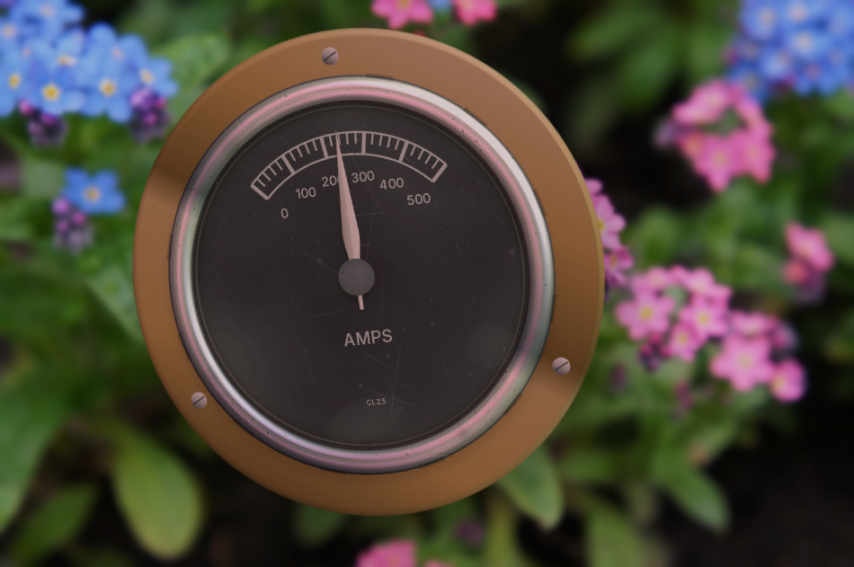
240
